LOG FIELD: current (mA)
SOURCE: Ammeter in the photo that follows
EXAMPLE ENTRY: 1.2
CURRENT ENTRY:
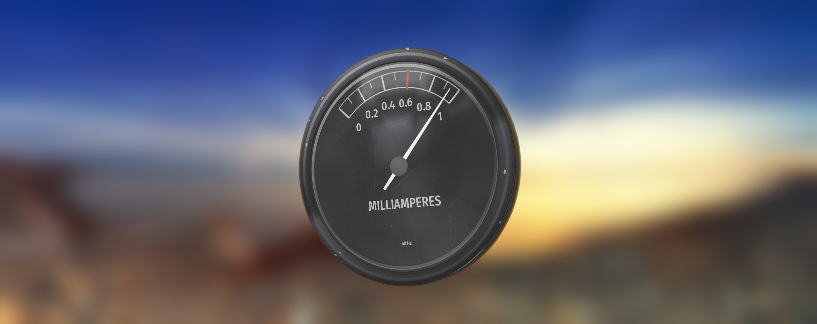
0.95
